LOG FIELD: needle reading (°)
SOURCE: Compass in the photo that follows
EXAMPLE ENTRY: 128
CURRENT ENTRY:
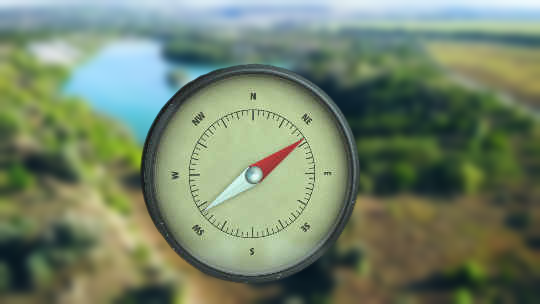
55
